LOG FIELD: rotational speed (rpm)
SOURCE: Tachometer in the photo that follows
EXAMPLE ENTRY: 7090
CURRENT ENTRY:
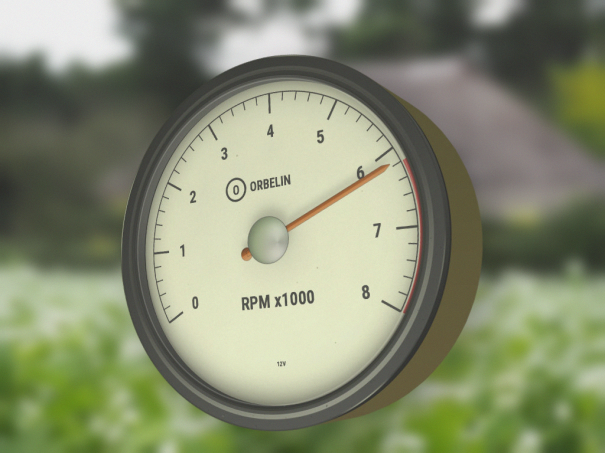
6200
